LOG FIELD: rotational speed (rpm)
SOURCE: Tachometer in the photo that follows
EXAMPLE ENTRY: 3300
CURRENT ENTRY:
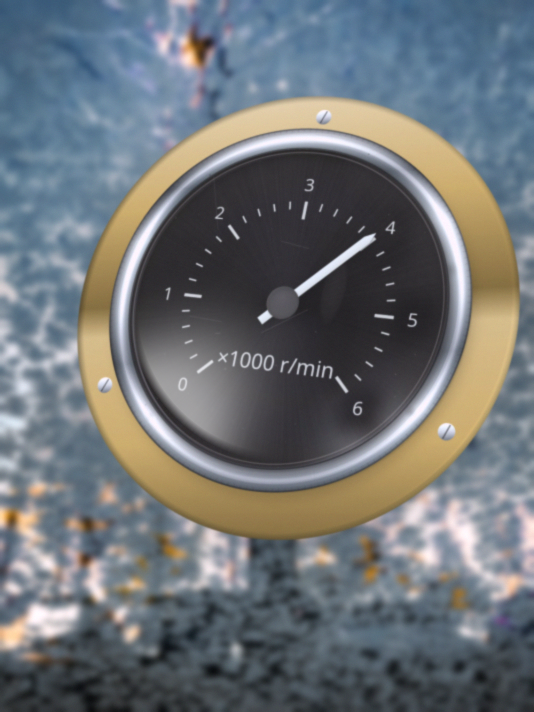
4000
